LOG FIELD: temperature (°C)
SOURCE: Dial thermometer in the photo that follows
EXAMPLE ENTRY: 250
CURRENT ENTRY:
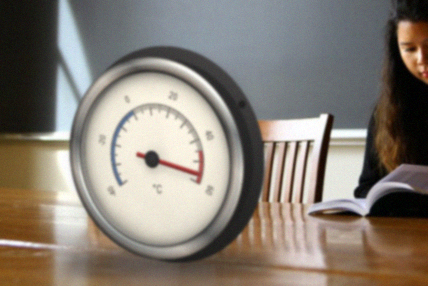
55
